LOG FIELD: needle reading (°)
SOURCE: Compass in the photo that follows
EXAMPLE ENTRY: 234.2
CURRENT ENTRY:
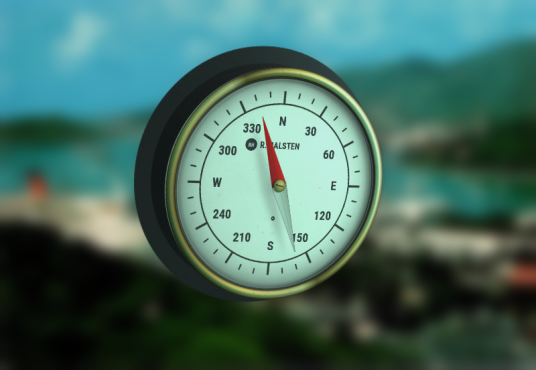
340
